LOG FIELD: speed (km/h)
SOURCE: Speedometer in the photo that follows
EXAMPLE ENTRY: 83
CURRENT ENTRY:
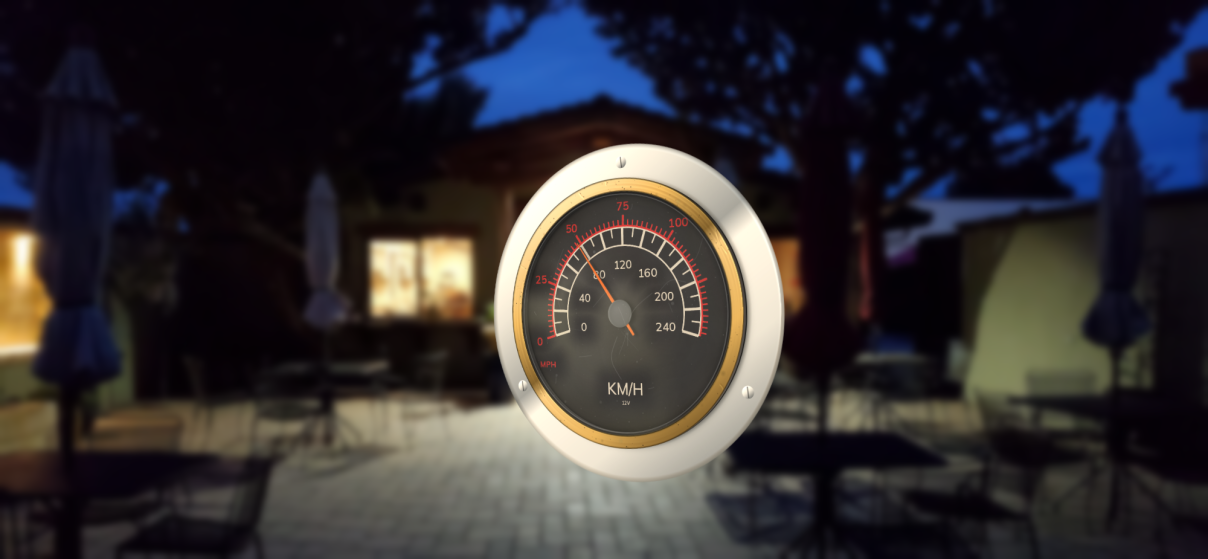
80
